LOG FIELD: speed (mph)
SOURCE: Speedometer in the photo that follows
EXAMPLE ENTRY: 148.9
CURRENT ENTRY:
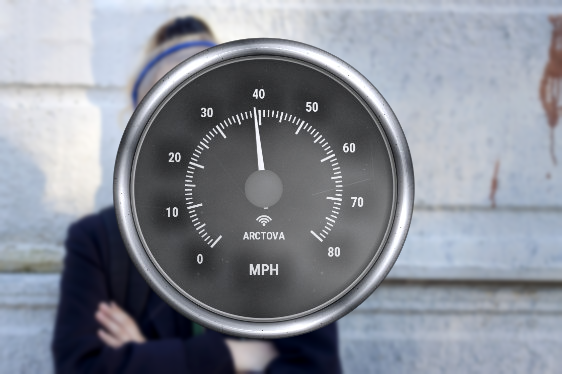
39
